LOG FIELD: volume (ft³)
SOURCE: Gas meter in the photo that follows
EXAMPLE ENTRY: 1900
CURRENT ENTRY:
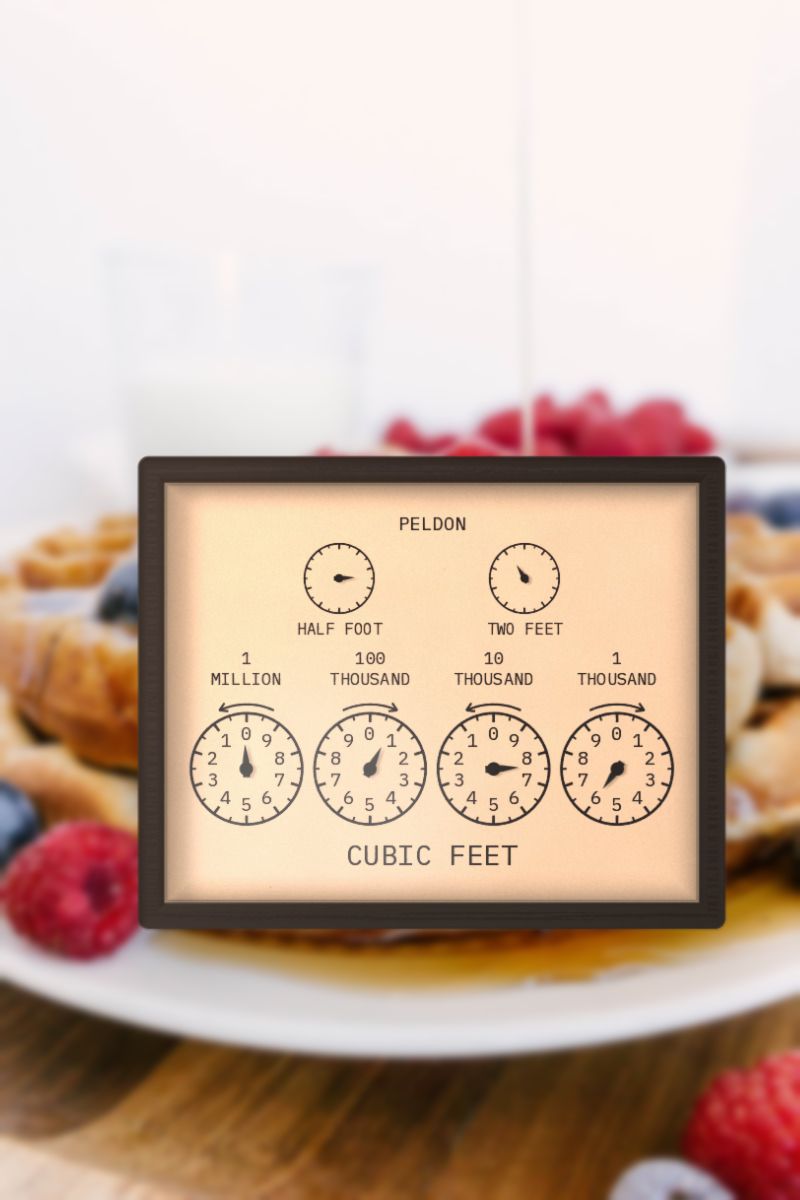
7600
